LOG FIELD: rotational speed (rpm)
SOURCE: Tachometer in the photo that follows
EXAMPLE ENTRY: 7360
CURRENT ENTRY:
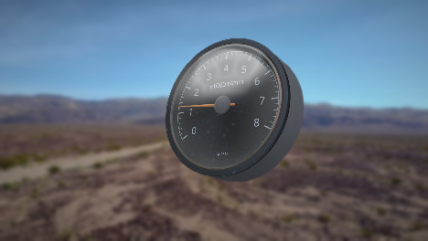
1200
